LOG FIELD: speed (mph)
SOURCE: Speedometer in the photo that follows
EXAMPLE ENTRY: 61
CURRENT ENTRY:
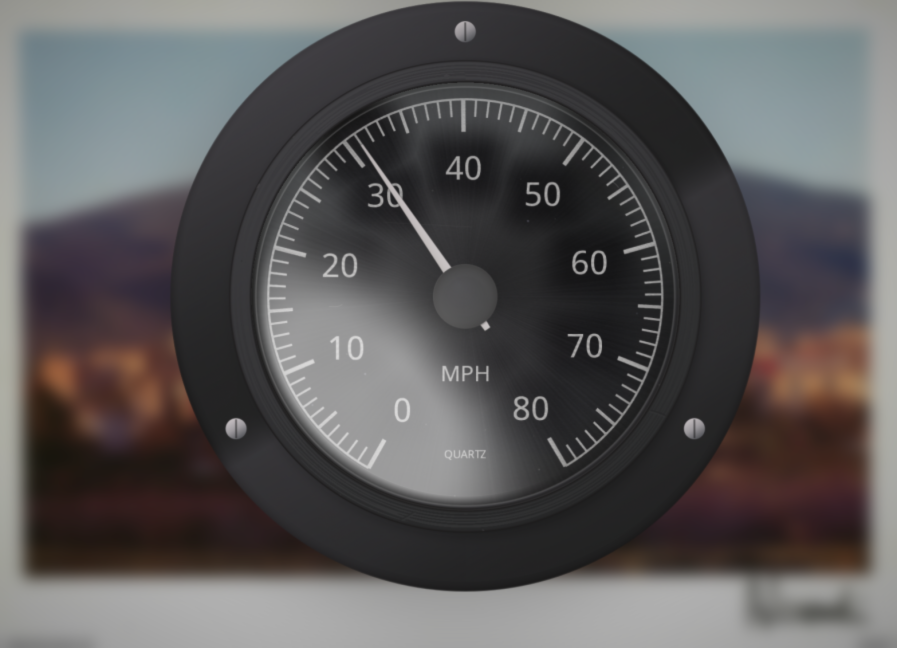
31
